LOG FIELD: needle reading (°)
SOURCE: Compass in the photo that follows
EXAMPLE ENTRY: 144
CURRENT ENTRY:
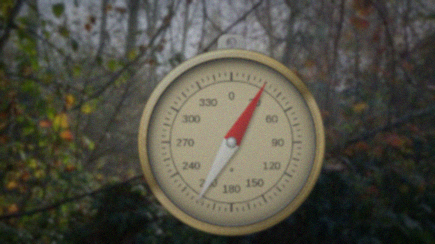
30
